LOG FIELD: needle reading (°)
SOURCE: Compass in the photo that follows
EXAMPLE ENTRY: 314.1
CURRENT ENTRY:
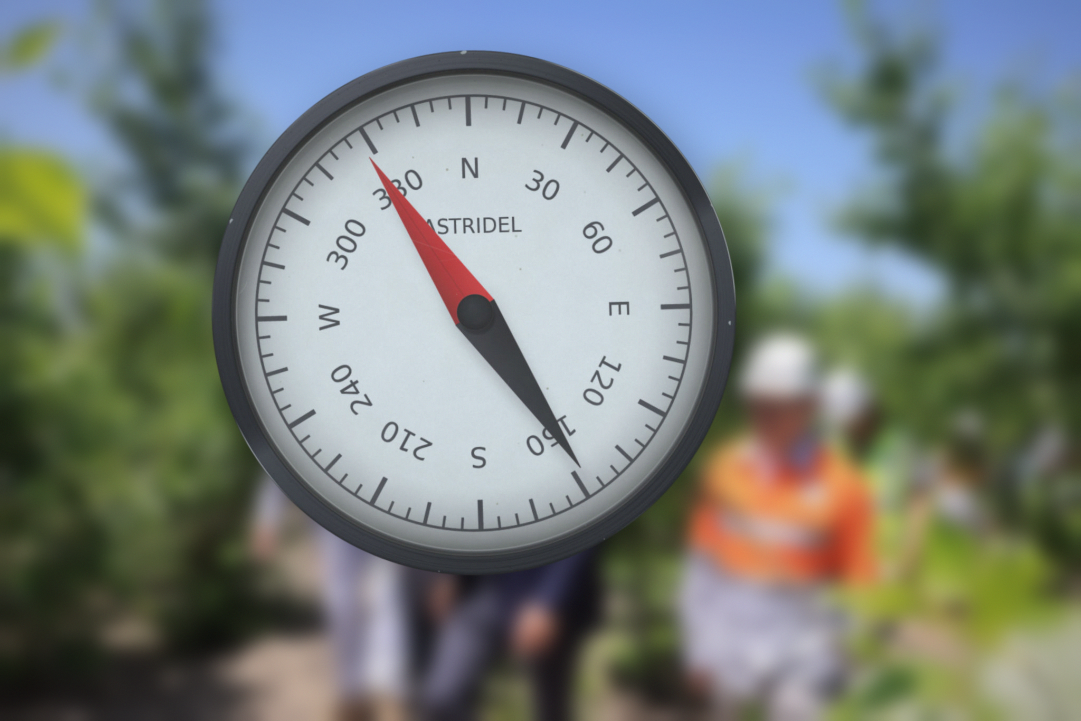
327.5
